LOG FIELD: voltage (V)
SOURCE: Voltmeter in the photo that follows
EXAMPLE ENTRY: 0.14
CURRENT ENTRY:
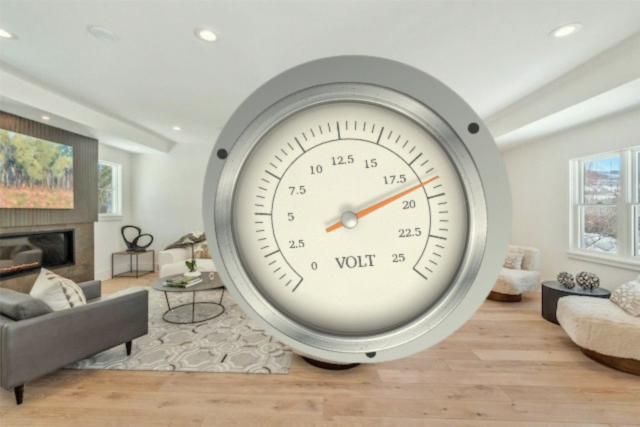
19
